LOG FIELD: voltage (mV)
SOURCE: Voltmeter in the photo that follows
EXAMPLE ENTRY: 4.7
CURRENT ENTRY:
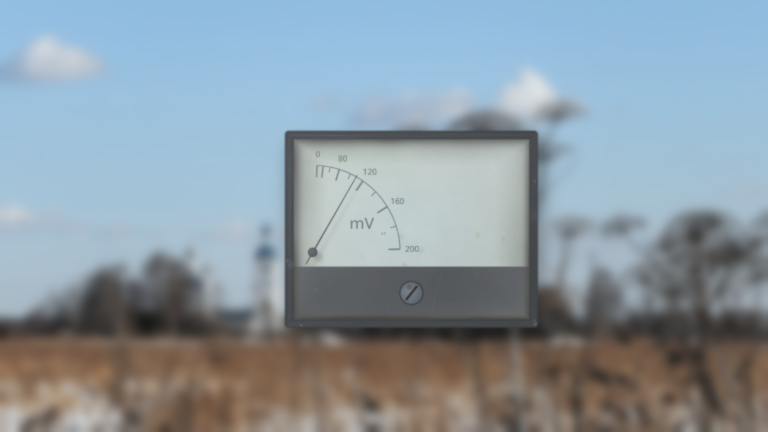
110
